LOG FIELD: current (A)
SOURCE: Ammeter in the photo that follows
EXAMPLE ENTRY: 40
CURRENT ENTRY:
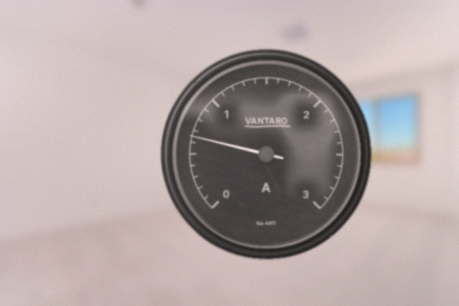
0.65
